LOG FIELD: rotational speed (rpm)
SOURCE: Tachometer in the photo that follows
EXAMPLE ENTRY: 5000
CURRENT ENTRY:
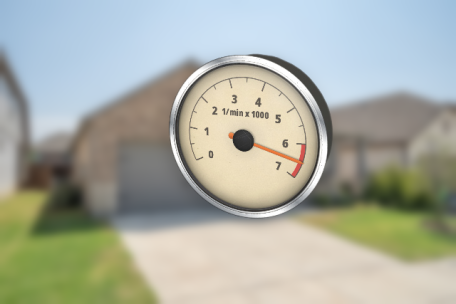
6500
